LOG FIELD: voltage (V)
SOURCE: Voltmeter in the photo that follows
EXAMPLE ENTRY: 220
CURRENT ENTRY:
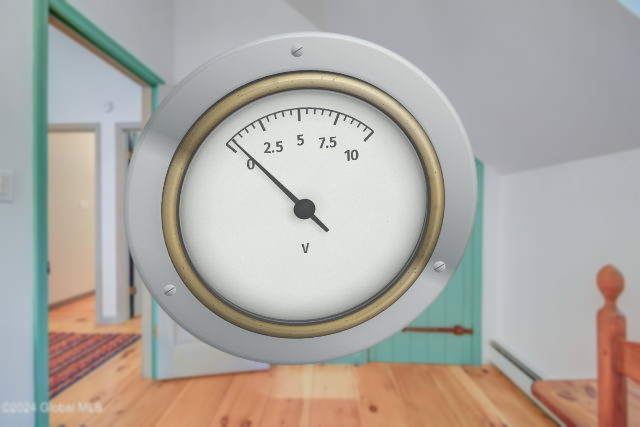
0.5
